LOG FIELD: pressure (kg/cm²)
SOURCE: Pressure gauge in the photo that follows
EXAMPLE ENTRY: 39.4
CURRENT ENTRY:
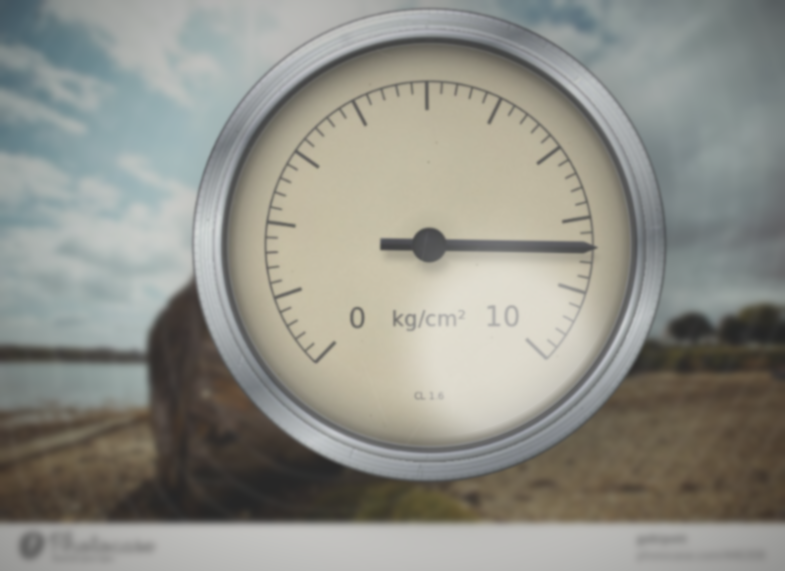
8.4
